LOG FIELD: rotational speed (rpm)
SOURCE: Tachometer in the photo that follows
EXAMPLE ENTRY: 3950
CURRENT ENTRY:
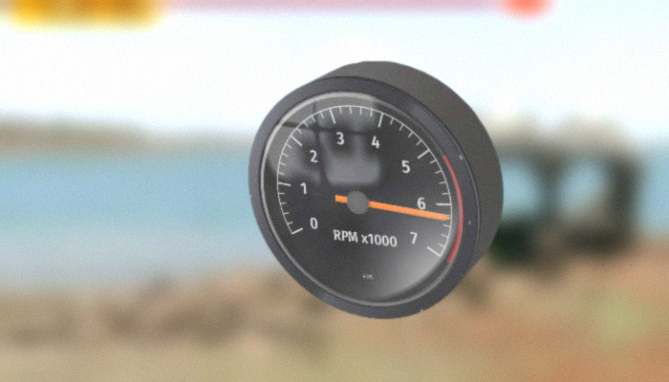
6200
